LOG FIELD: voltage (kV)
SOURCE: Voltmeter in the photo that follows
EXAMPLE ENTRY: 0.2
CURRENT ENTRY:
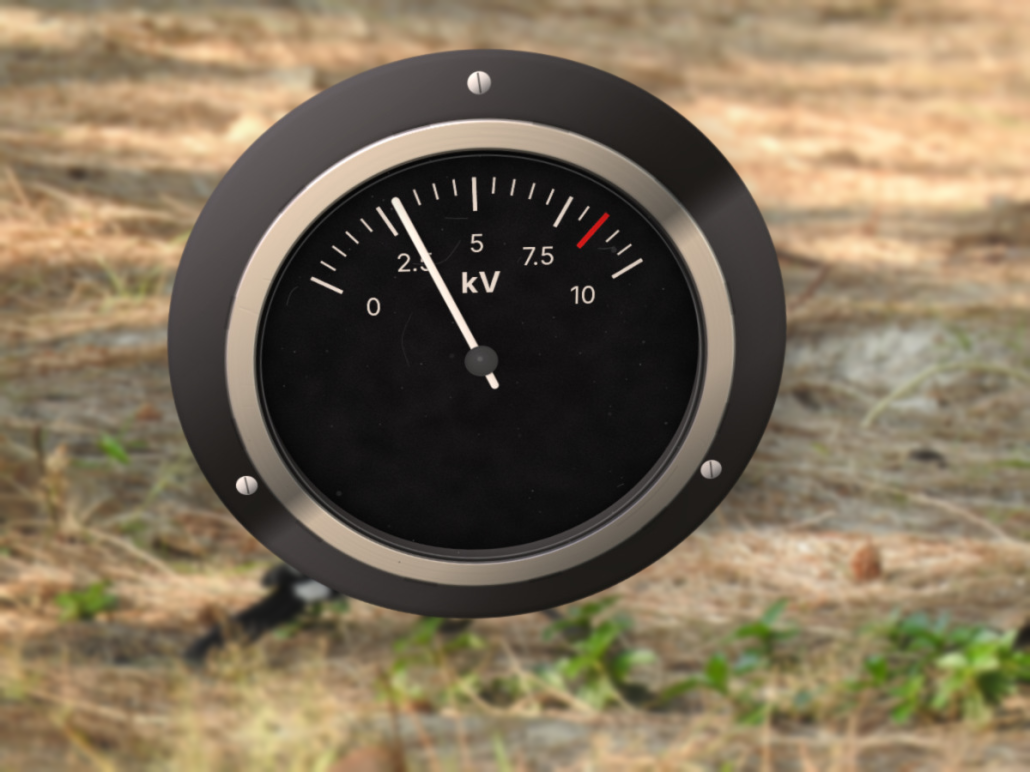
3
